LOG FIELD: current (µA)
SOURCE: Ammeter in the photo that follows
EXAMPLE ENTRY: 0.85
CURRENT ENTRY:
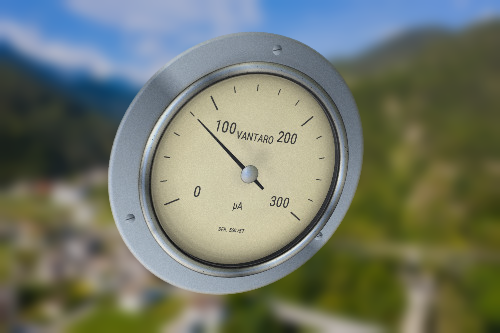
80
